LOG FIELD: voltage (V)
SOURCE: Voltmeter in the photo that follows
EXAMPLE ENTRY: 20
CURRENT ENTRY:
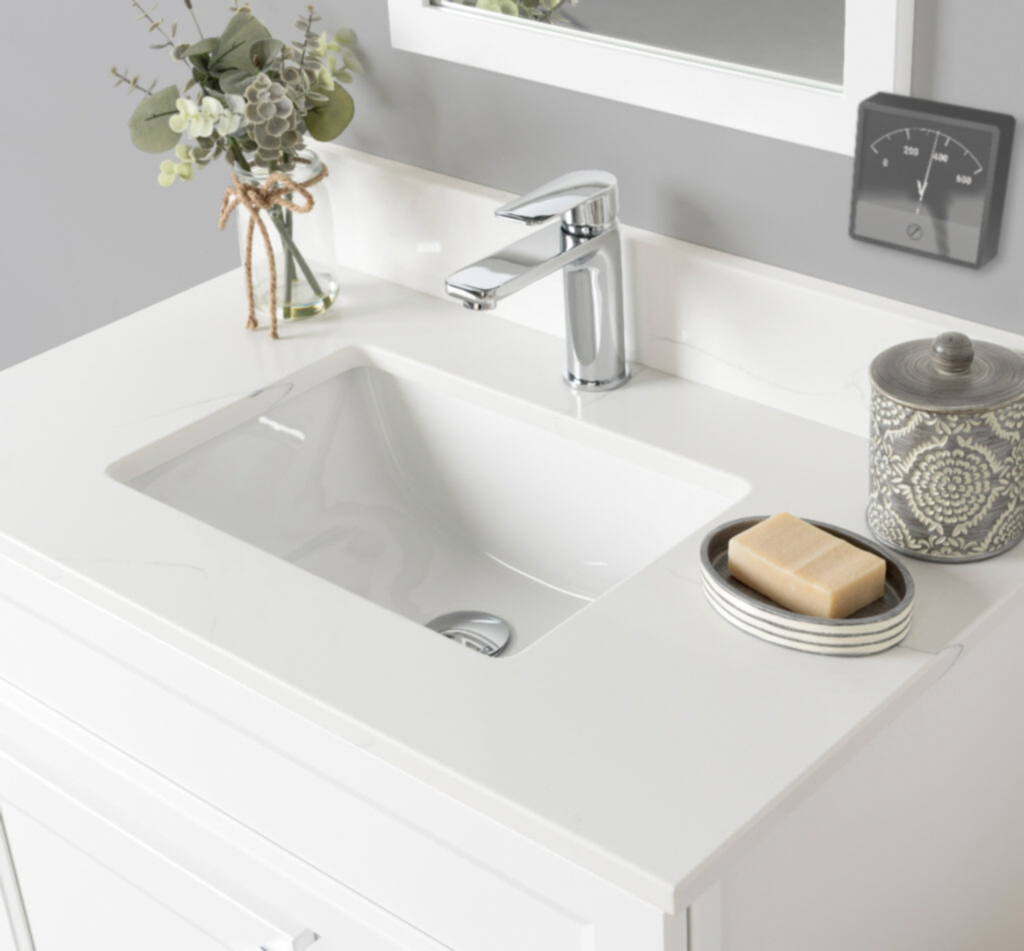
350
